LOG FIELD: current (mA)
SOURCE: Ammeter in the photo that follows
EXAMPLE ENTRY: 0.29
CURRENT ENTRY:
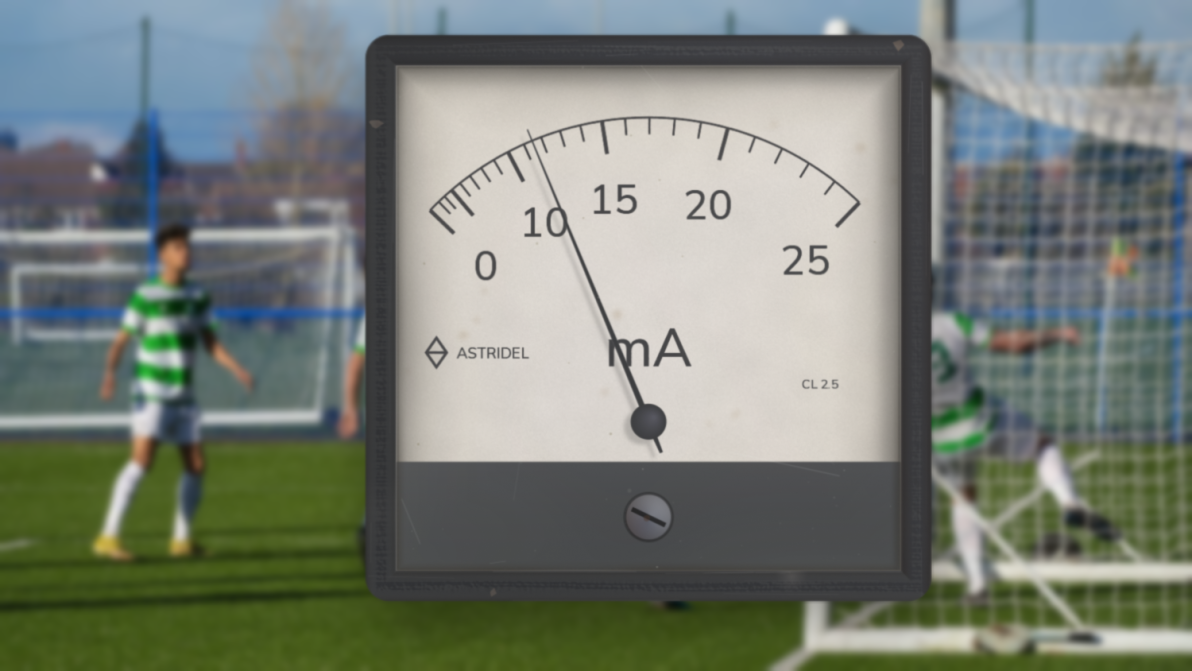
11.5
